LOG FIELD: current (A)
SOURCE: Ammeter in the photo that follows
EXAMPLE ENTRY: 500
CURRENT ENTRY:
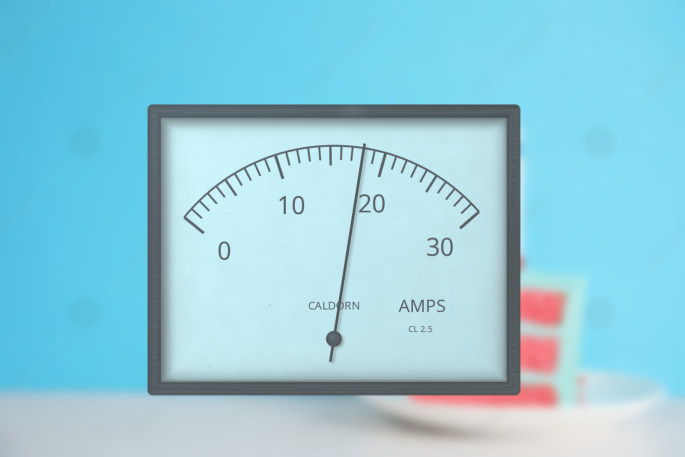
18
